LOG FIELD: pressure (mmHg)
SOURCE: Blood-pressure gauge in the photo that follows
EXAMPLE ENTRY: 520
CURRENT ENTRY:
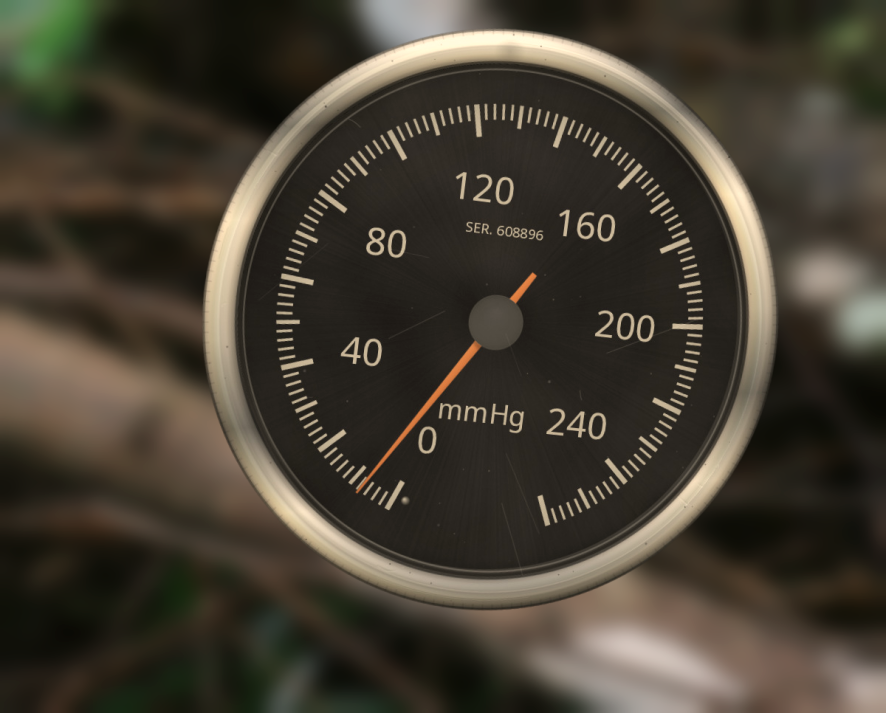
8
